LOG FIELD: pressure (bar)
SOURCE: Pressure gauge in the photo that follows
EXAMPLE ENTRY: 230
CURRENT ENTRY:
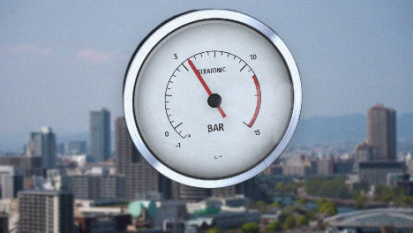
5.5
